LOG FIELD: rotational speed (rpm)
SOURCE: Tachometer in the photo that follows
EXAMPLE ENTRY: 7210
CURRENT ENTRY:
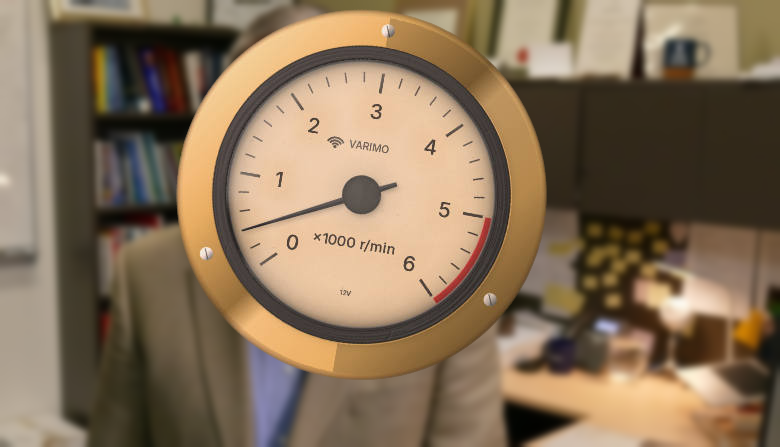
400
